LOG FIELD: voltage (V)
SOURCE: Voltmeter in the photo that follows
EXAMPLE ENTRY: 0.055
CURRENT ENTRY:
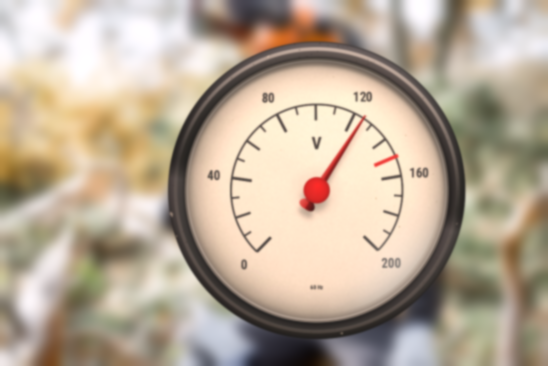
125
